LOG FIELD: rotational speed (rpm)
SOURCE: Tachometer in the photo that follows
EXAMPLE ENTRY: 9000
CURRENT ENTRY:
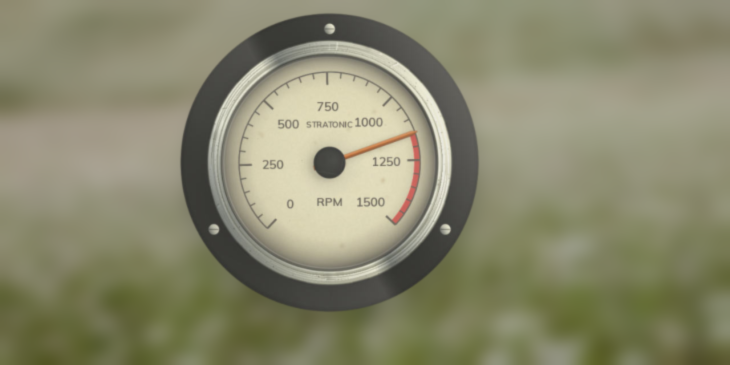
1150
